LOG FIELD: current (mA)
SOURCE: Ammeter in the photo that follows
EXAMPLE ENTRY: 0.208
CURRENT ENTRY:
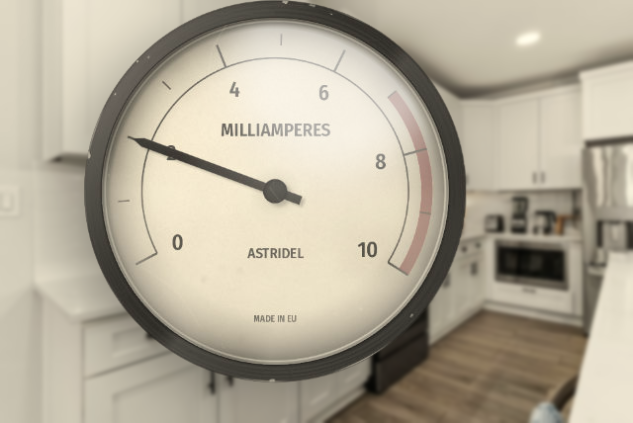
2
